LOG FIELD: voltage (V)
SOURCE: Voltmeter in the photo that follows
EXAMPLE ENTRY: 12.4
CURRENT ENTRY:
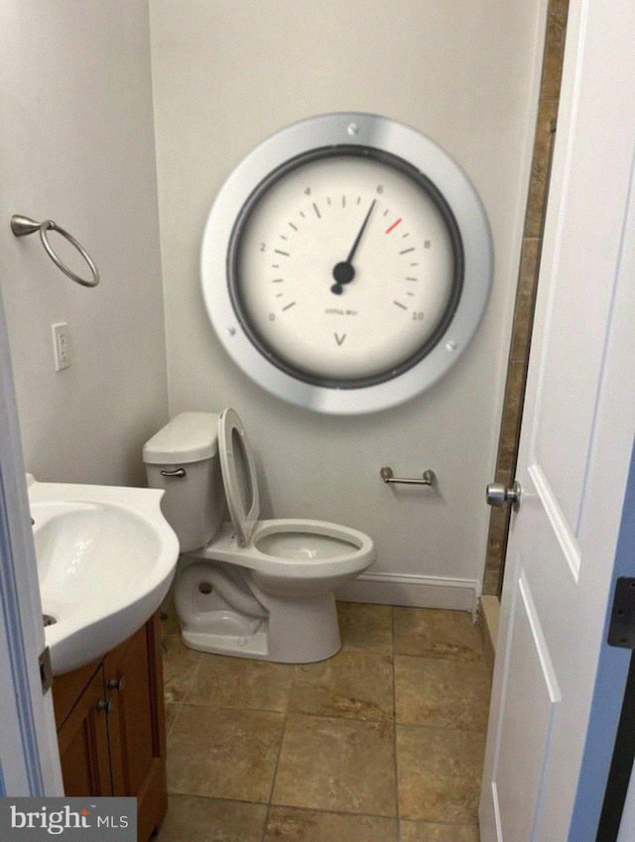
6
